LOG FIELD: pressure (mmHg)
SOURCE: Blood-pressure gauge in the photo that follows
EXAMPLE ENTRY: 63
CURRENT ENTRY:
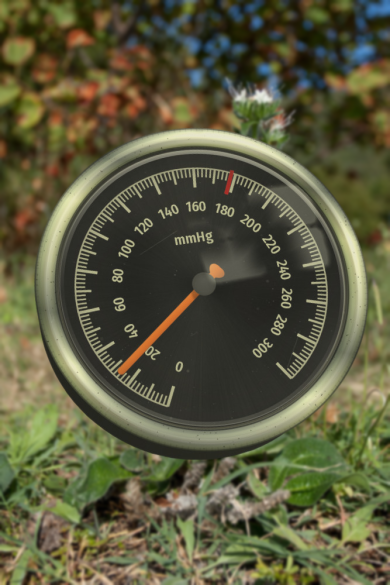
26
